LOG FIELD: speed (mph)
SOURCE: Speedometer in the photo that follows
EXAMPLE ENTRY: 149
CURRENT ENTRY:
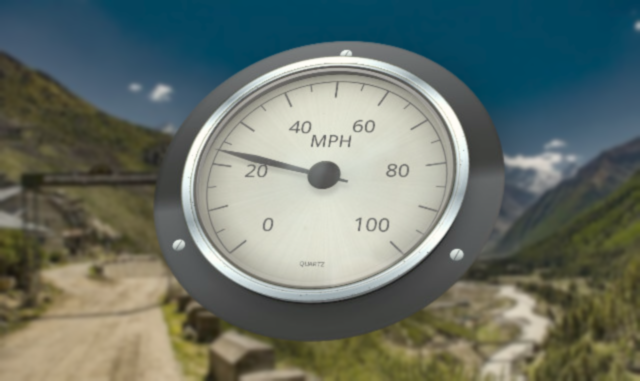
22.5
